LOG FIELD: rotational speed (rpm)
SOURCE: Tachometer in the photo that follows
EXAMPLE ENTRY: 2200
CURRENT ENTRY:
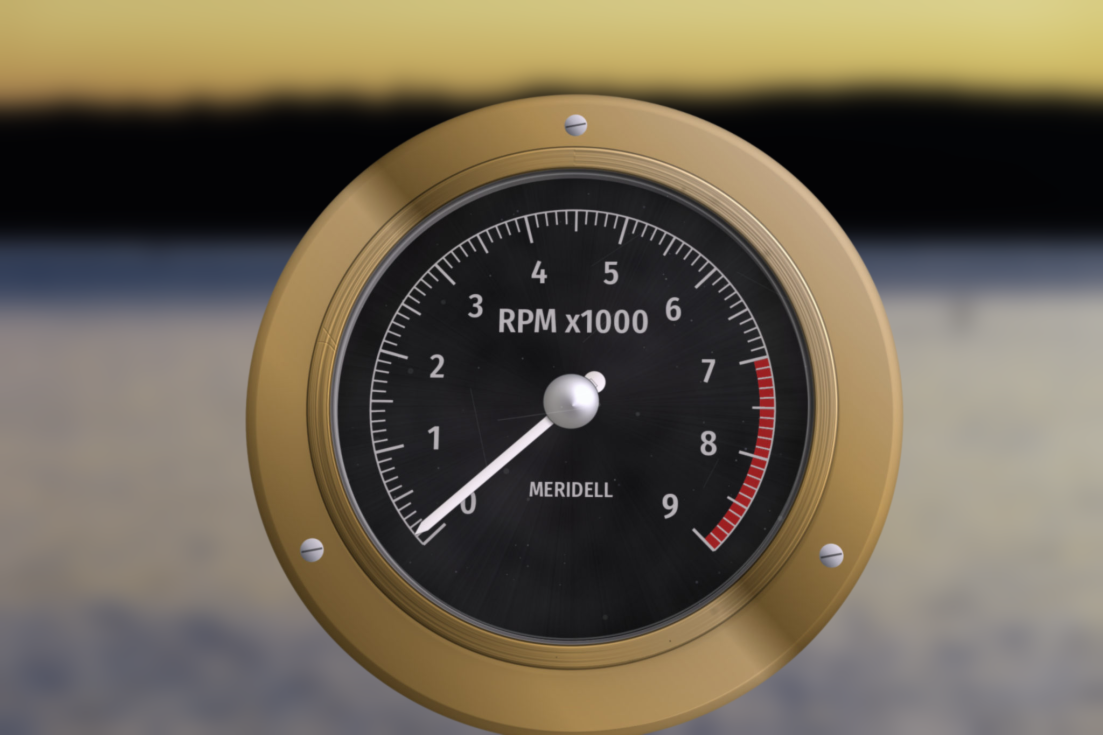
100
